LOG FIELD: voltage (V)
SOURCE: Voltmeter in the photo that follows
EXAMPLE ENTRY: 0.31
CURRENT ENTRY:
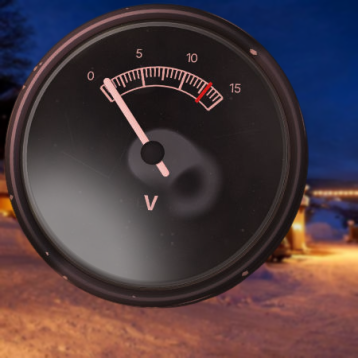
1
